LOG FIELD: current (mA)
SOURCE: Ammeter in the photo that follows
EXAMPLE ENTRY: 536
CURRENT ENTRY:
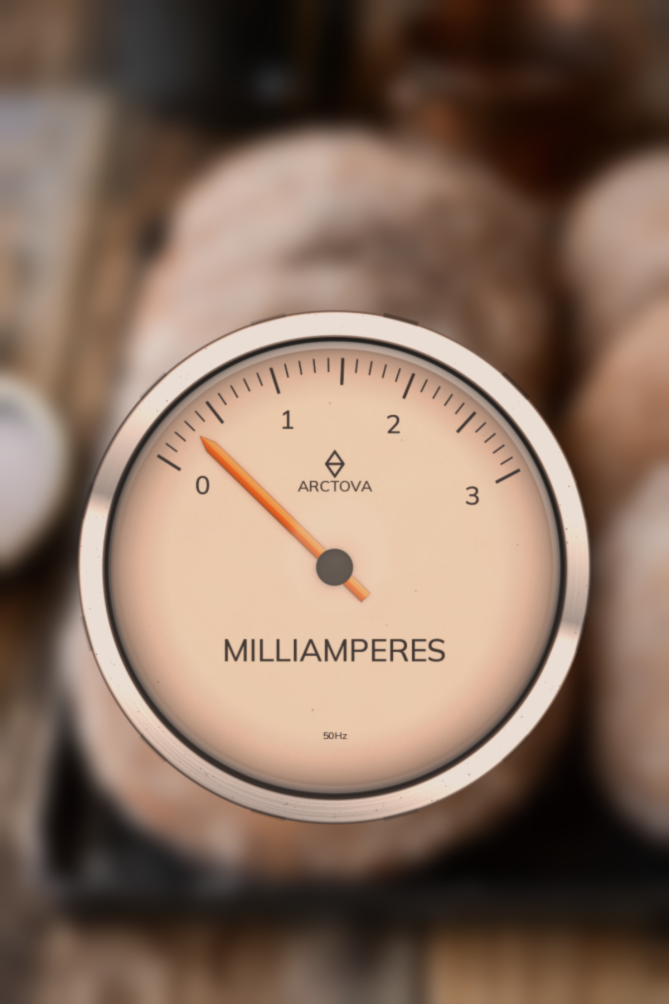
0.3
